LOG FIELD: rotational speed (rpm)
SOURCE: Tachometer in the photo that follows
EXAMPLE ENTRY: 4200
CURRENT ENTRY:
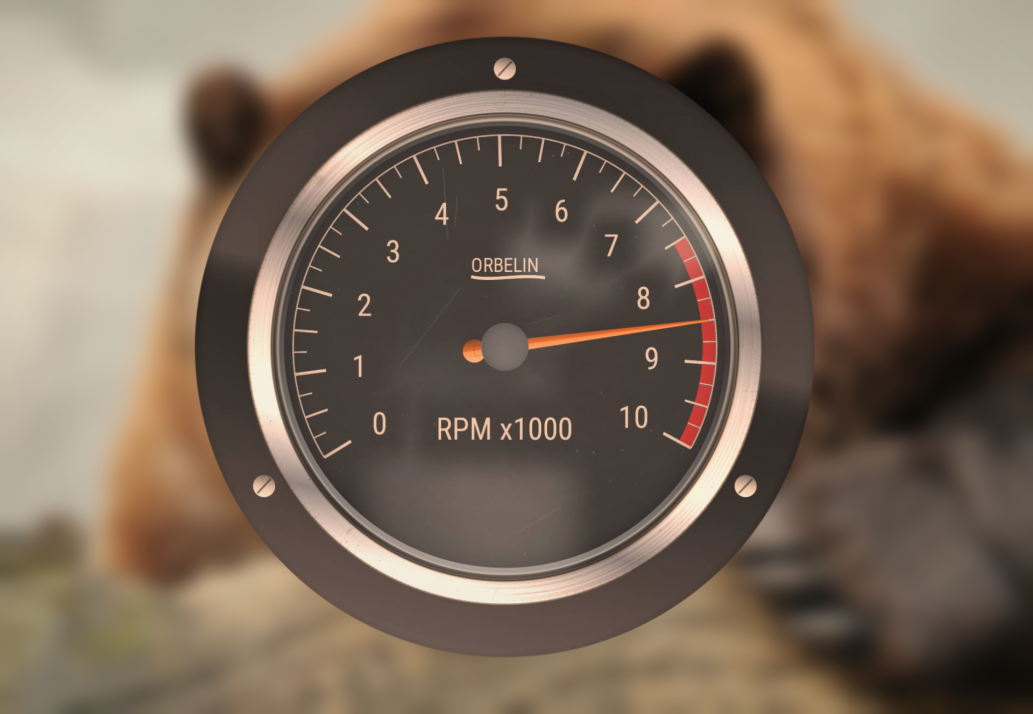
8500
